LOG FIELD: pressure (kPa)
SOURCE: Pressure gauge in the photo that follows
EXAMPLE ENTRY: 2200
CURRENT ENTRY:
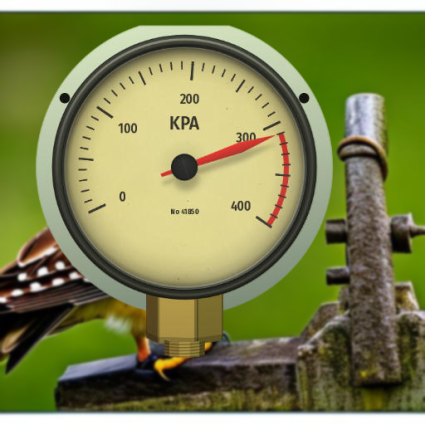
310
